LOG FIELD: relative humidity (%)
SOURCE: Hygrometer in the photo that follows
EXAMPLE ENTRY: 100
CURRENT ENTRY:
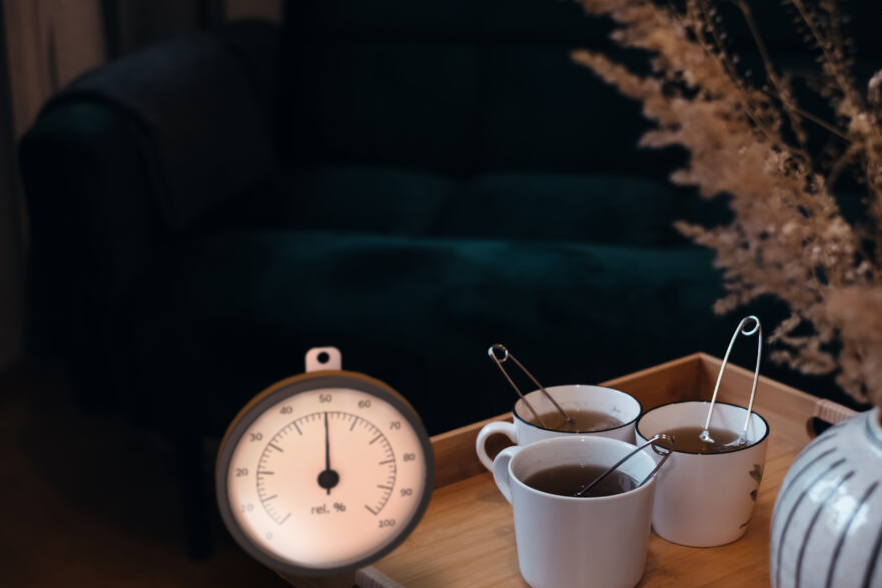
50
